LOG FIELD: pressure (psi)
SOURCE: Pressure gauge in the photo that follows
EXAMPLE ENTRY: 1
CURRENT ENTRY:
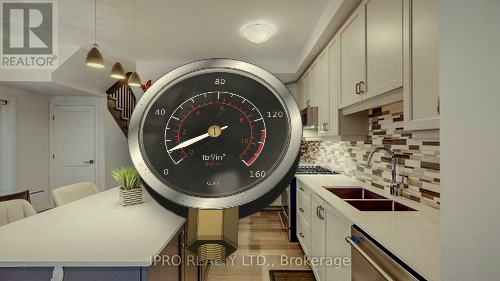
10
